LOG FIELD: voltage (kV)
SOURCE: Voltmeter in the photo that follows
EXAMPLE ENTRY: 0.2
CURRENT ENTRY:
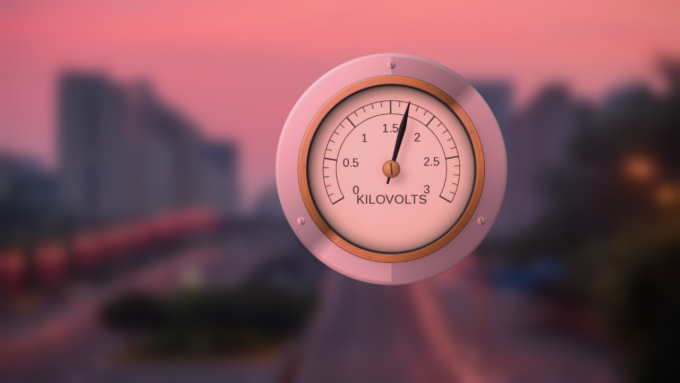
1.7
